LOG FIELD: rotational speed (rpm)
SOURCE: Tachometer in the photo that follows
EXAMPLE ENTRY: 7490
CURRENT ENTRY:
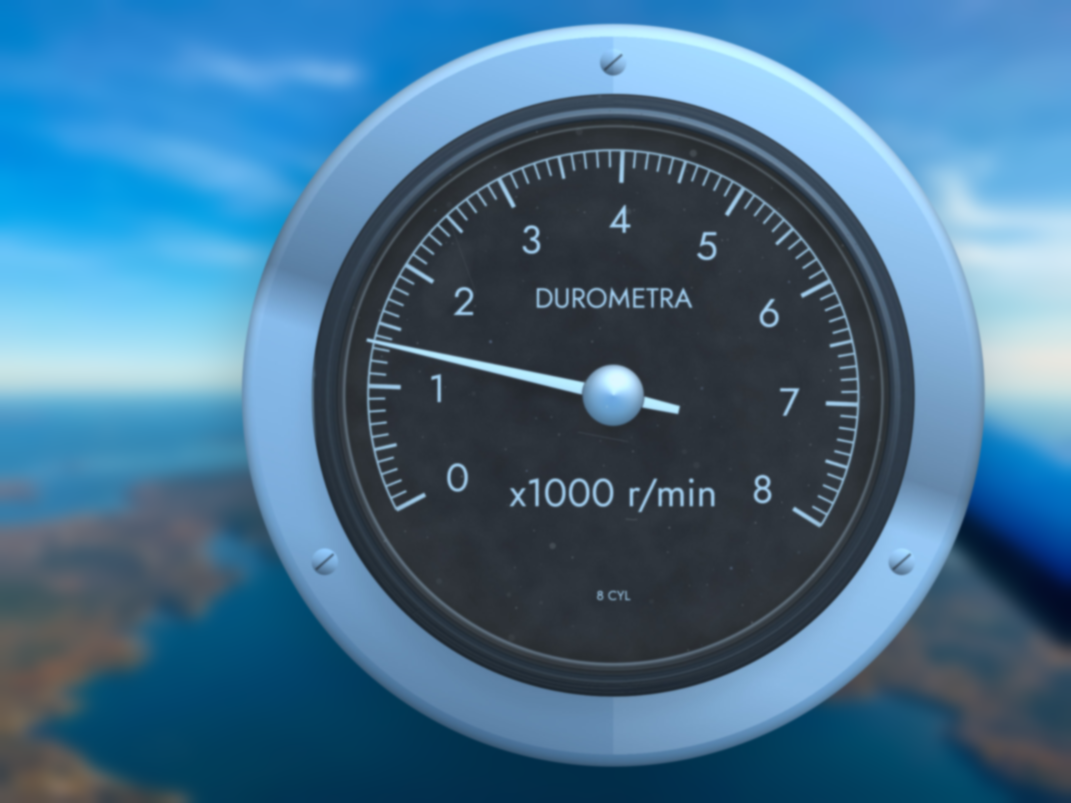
1350
